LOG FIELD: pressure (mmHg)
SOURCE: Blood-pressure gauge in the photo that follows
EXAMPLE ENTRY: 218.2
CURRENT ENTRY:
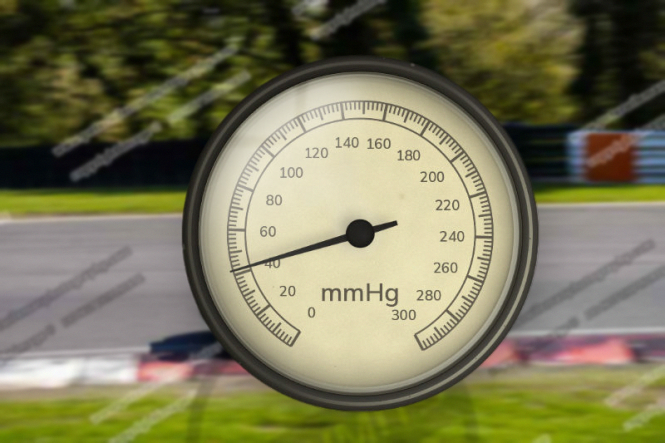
42
